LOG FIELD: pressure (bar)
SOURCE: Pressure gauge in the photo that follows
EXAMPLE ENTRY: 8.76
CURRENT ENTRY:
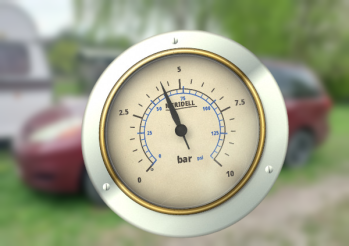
4.25
